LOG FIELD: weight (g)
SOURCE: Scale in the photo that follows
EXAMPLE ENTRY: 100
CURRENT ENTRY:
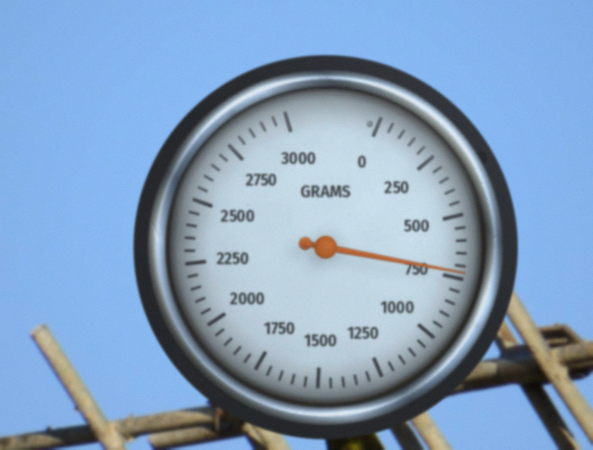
725
